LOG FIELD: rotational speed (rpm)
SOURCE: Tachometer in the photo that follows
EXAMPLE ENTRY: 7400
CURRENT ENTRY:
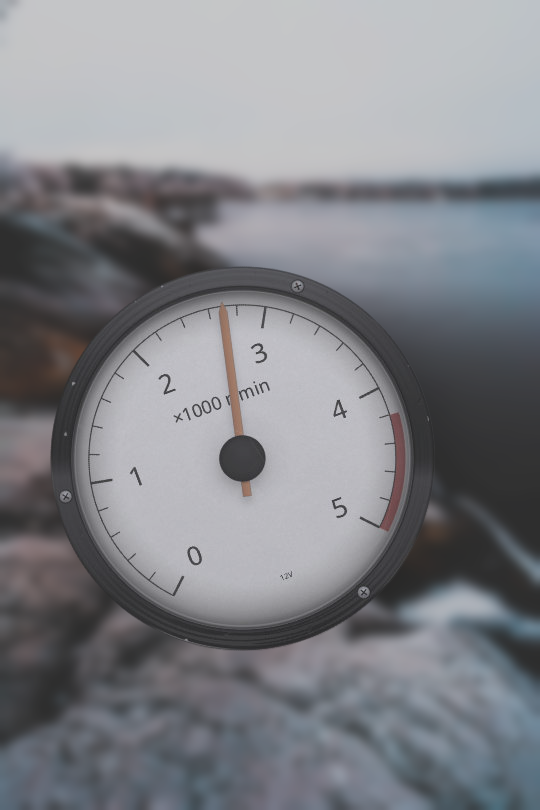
2700
